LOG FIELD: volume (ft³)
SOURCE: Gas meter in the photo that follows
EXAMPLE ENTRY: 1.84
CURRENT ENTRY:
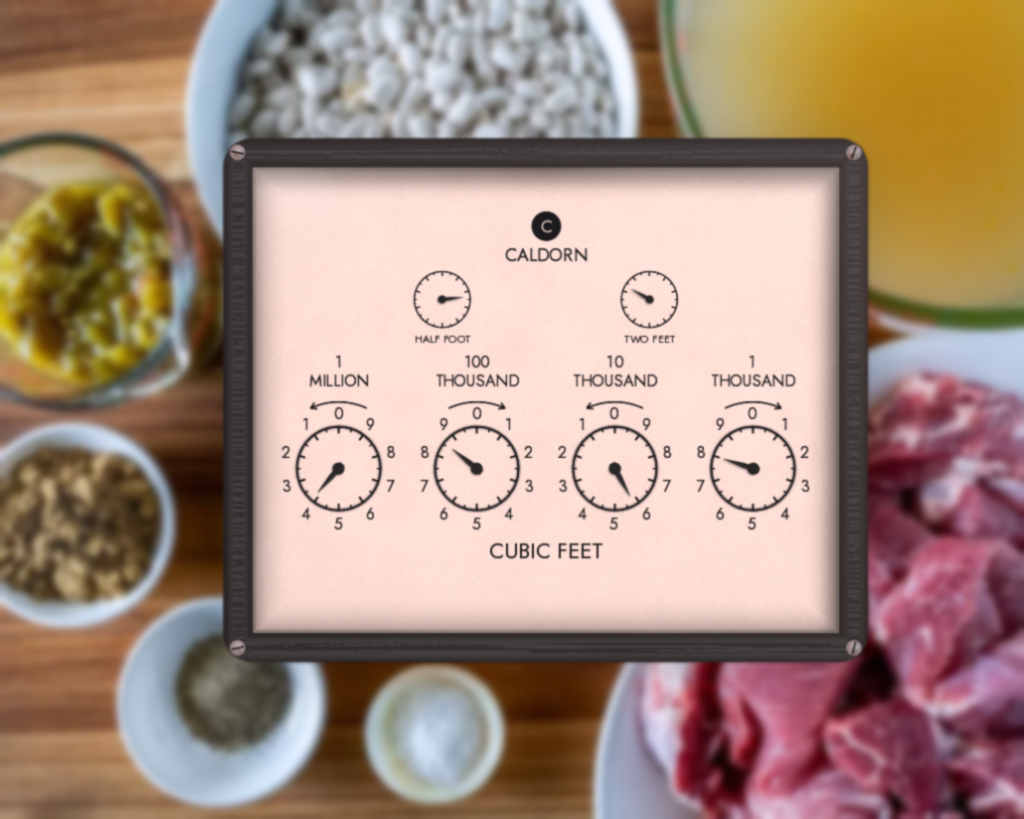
385800
